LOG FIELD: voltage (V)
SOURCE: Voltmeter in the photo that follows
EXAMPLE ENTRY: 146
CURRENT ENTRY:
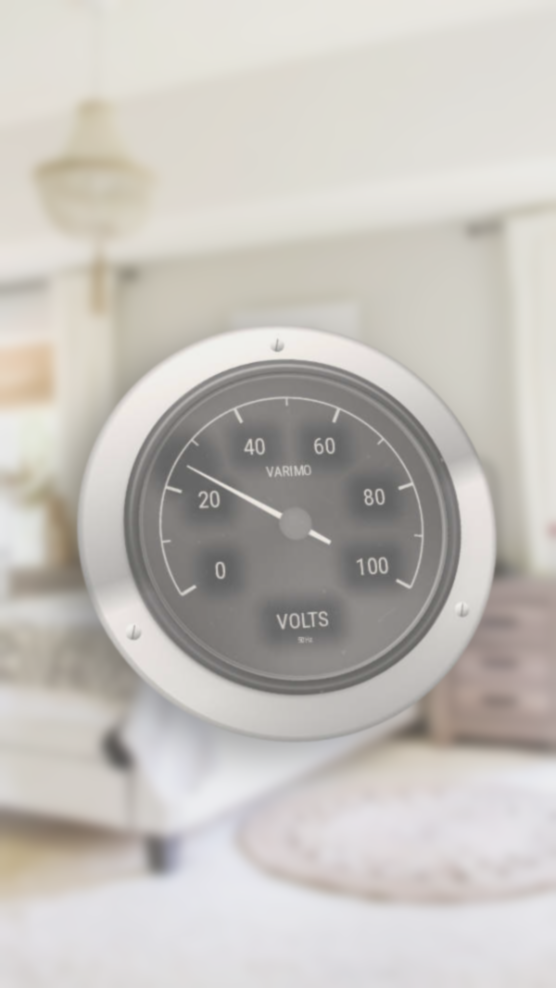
25
